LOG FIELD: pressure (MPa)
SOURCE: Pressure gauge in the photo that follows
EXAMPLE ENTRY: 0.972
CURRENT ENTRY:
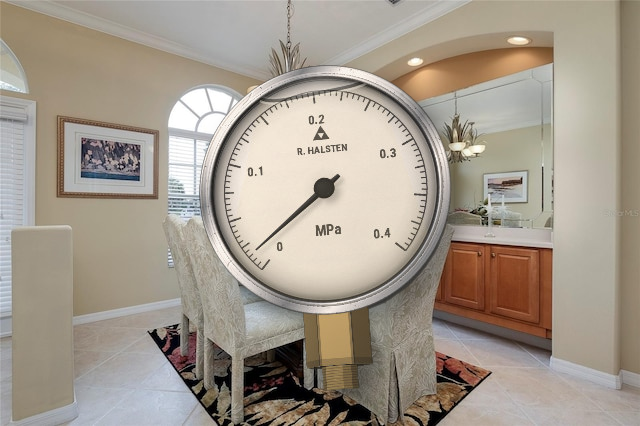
0.015
